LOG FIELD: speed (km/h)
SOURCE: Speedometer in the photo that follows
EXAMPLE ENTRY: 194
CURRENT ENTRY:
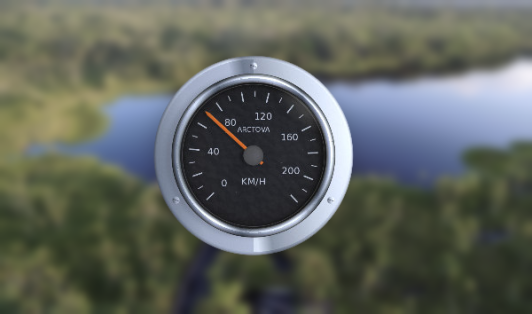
70
